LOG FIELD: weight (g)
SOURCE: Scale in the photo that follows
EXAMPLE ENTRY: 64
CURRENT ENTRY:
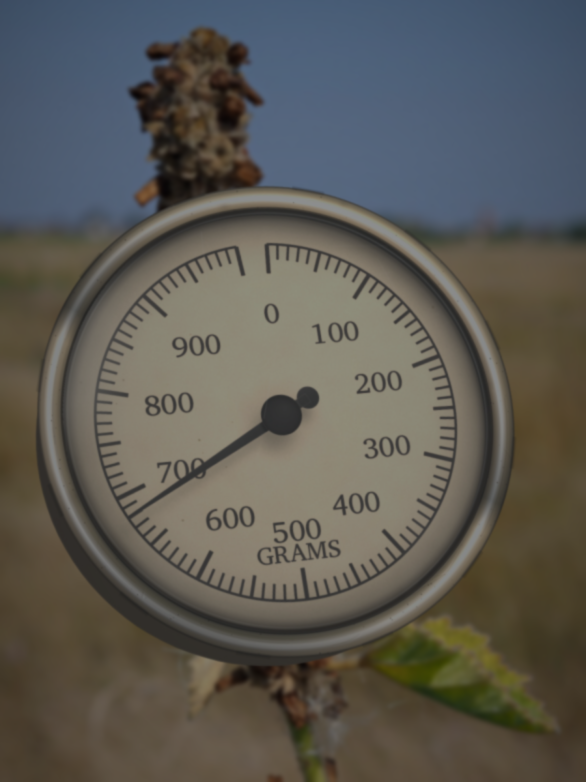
680
